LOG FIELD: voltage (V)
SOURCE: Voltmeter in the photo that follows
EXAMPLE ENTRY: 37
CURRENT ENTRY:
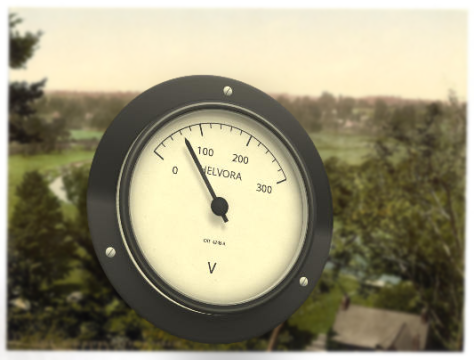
60
